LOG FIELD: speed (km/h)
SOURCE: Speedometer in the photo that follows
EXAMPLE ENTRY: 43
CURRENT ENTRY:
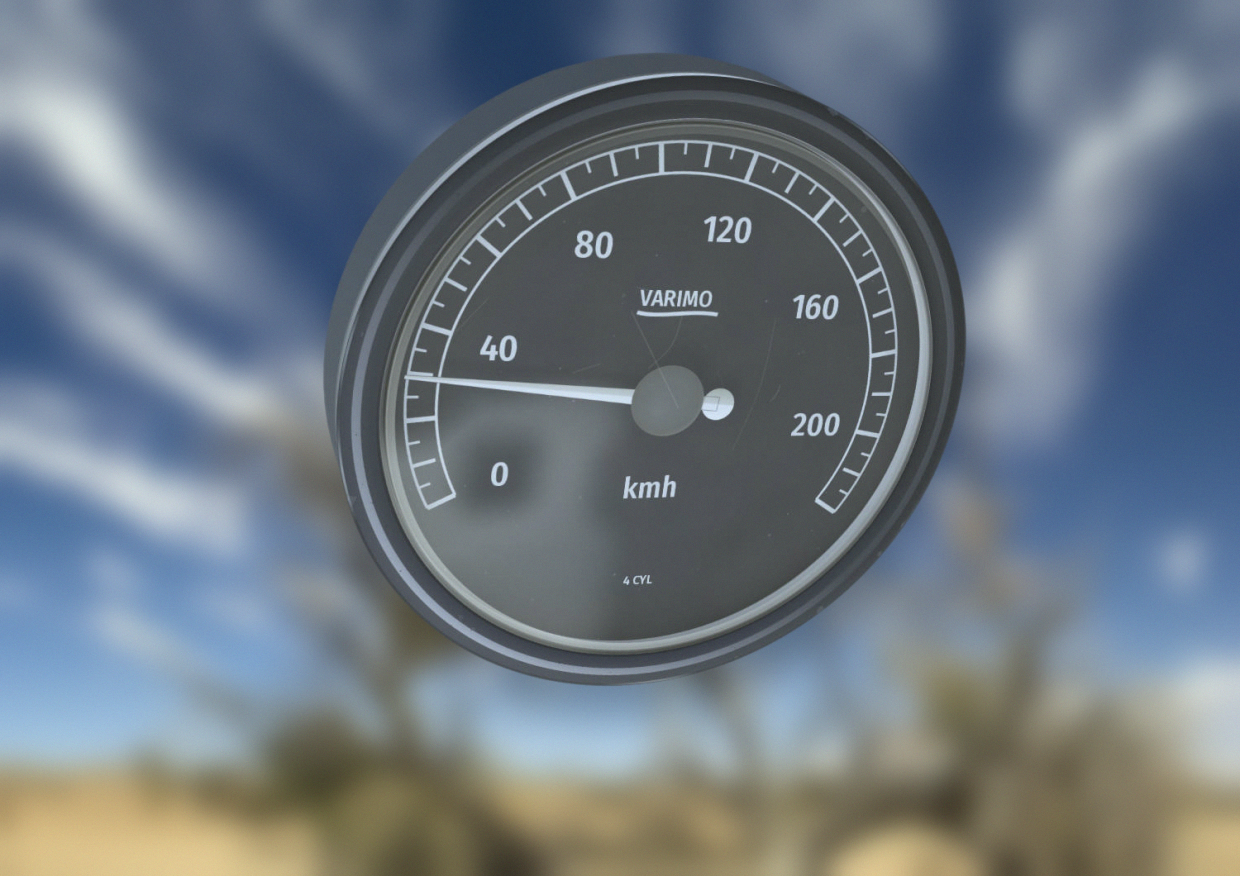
30
